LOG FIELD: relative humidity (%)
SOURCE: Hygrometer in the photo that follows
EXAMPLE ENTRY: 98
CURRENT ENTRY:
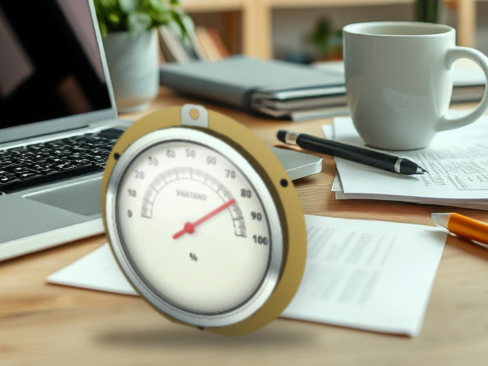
80
